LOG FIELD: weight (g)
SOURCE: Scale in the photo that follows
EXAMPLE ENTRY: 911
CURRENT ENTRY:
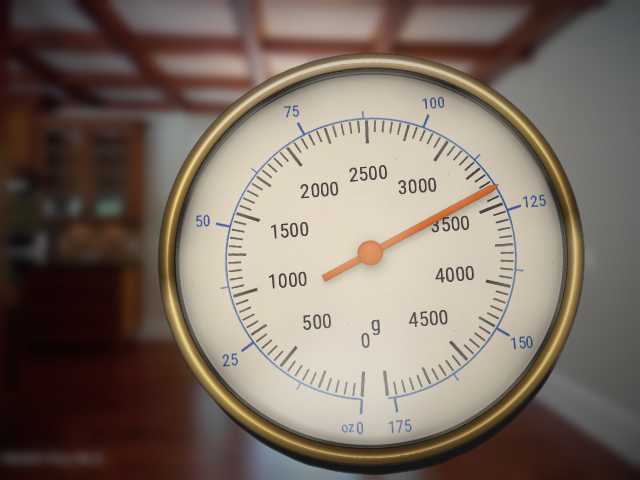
3400
